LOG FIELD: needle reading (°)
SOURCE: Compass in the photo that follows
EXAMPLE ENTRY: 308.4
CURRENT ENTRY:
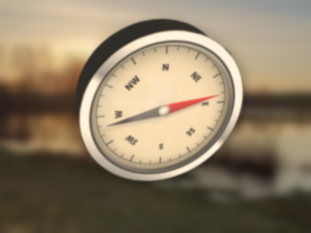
80
